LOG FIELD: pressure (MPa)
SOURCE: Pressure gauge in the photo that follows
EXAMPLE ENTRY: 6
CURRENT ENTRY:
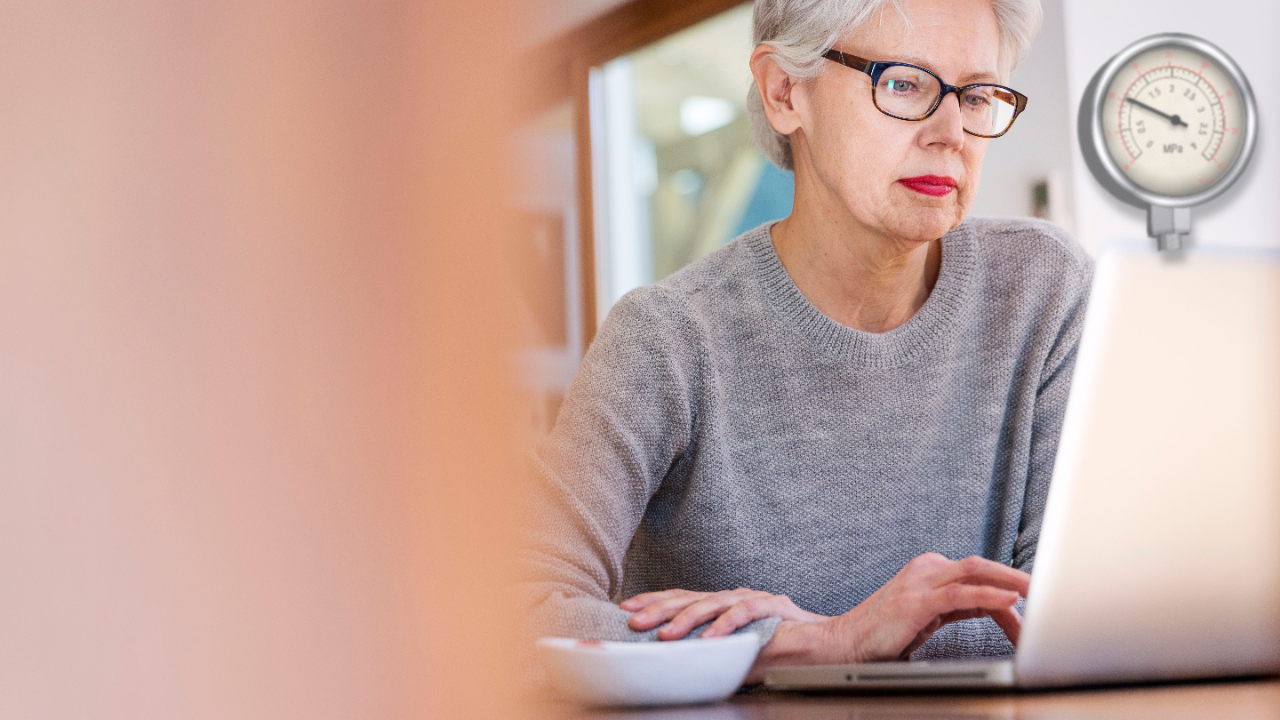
1
